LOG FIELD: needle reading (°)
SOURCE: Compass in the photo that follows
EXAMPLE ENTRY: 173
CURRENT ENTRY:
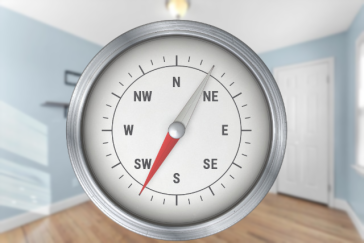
210
